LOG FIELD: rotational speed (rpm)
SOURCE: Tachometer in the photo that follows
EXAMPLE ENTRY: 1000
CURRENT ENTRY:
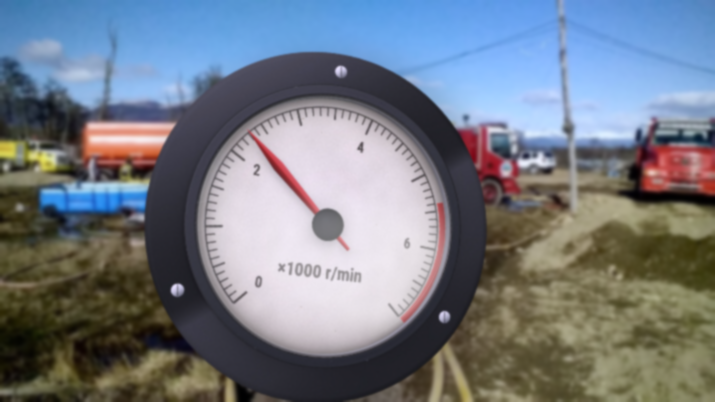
2300
